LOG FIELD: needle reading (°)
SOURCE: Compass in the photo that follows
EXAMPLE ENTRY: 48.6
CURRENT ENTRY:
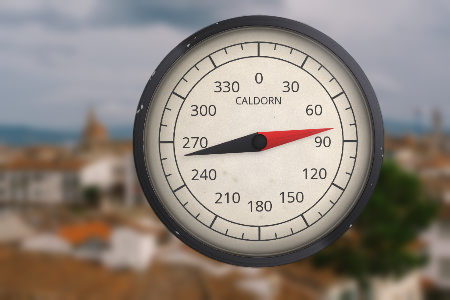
80
